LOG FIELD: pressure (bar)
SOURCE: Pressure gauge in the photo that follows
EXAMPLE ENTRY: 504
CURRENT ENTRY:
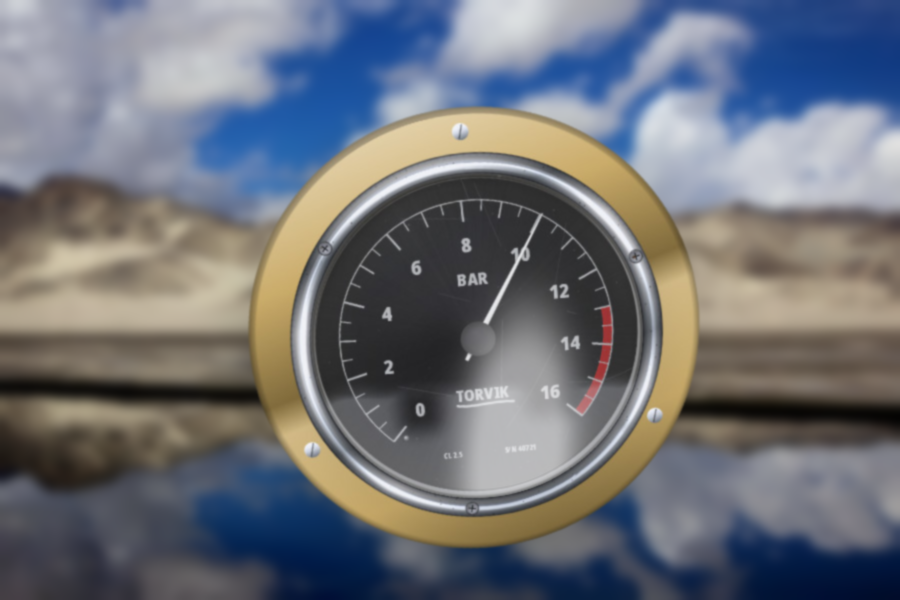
10
